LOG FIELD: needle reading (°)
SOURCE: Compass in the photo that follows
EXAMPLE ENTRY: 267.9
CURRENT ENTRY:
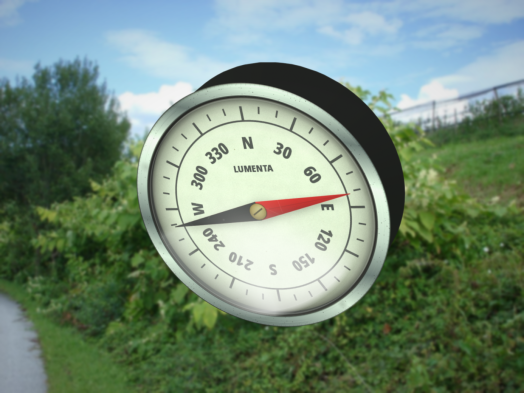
80
